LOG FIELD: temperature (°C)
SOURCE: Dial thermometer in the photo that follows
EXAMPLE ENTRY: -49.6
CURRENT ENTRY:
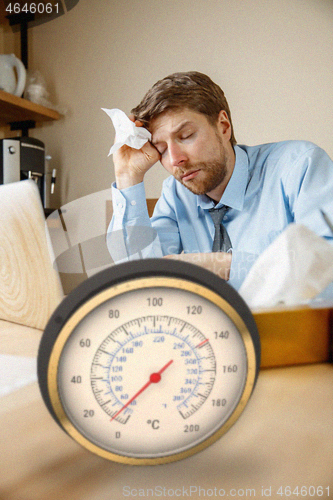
10
